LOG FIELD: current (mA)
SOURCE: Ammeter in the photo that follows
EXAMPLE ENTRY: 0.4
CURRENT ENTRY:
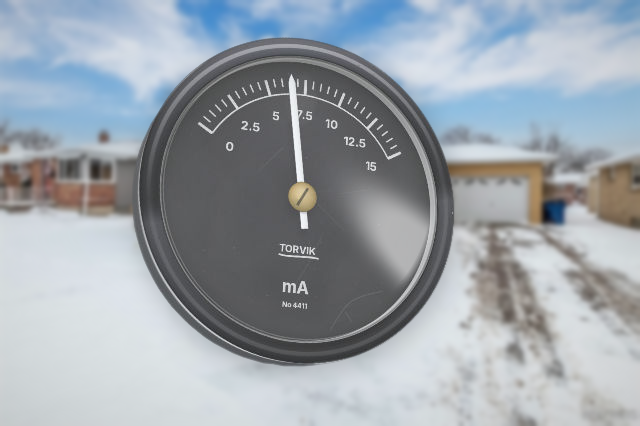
6.5
